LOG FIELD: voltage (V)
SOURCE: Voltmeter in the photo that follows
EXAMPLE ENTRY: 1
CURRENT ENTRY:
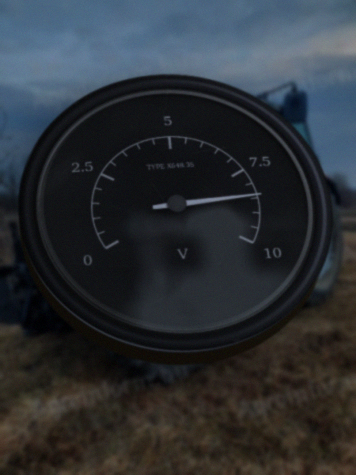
8.5
